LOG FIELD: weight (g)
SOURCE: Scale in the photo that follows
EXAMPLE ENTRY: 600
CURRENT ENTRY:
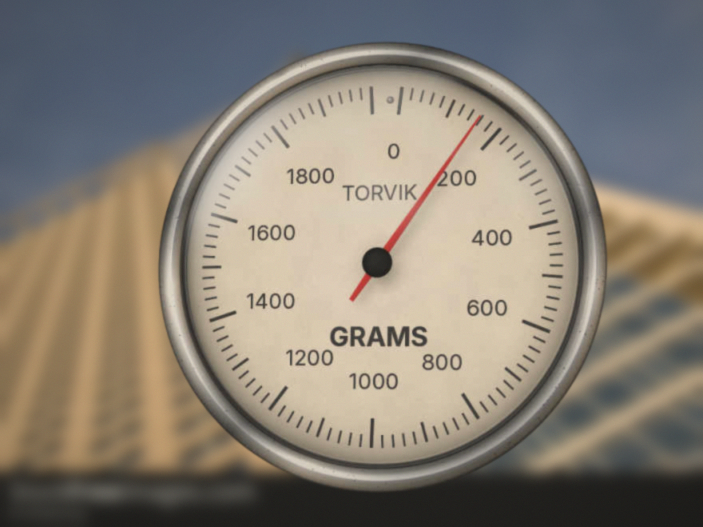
160
